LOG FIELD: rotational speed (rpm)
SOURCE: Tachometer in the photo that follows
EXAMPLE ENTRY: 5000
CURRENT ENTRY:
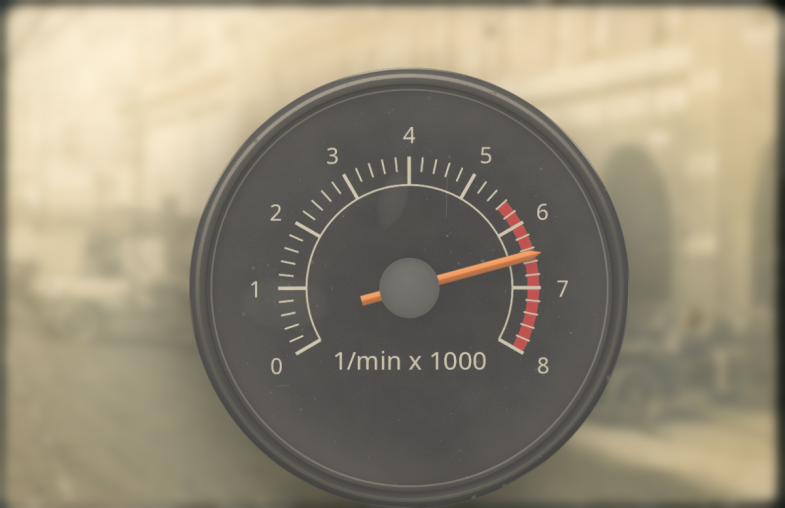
6500
